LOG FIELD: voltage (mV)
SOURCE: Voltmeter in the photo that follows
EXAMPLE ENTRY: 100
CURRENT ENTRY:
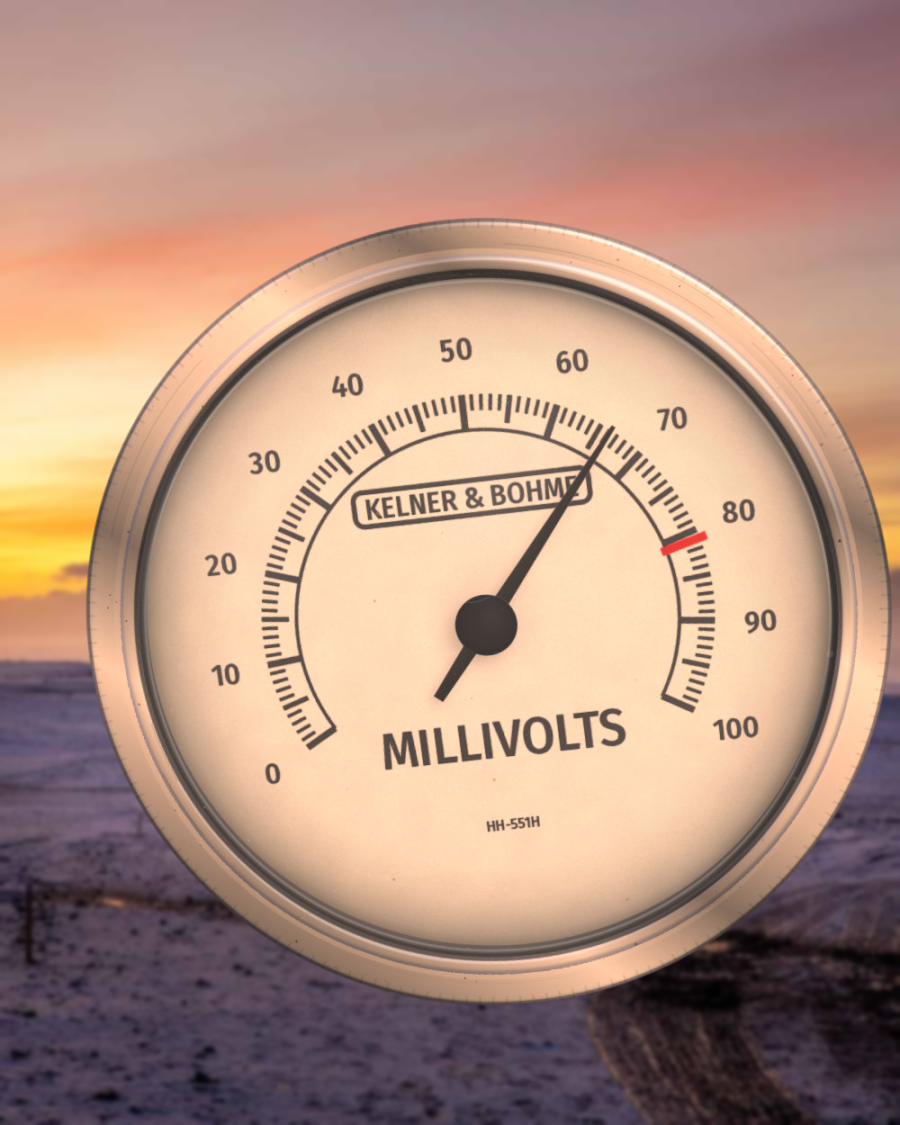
66
